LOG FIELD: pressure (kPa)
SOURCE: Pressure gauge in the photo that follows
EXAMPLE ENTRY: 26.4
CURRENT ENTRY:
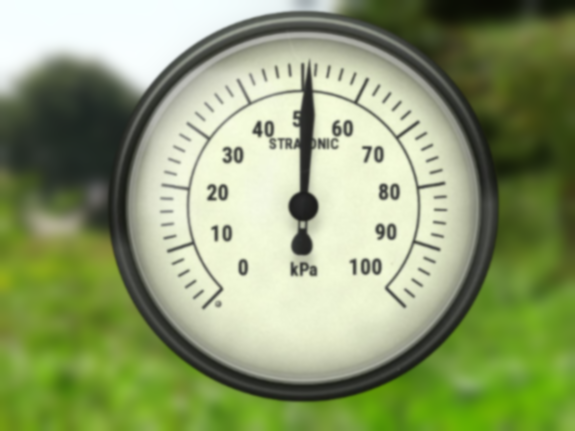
51
